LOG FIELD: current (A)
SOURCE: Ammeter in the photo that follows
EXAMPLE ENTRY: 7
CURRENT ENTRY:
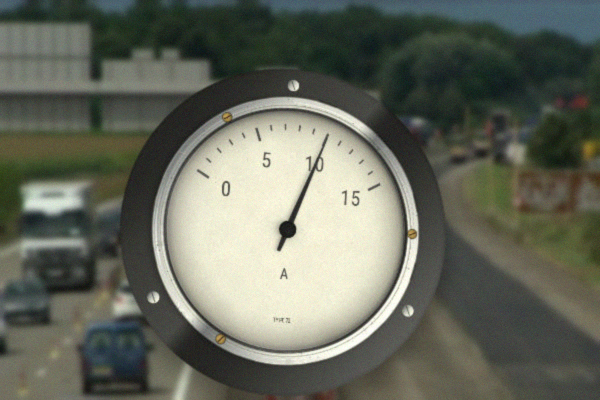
10
